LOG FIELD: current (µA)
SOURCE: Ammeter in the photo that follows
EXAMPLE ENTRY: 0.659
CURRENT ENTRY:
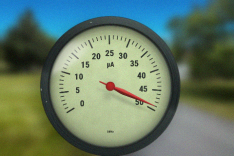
49
